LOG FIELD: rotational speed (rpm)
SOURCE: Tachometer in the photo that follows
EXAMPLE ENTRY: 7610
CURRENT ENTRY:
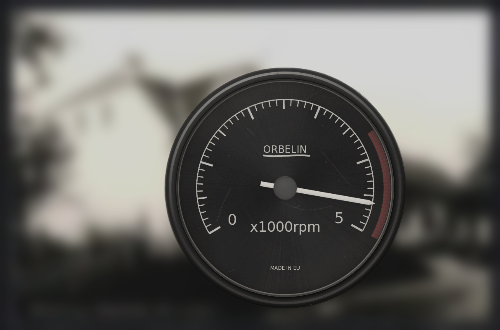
4600
